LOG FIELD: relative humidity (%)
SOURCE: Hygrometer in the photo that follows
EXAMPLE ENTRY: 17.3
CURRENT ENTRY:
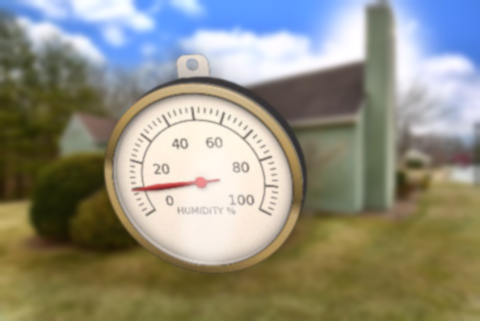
10
